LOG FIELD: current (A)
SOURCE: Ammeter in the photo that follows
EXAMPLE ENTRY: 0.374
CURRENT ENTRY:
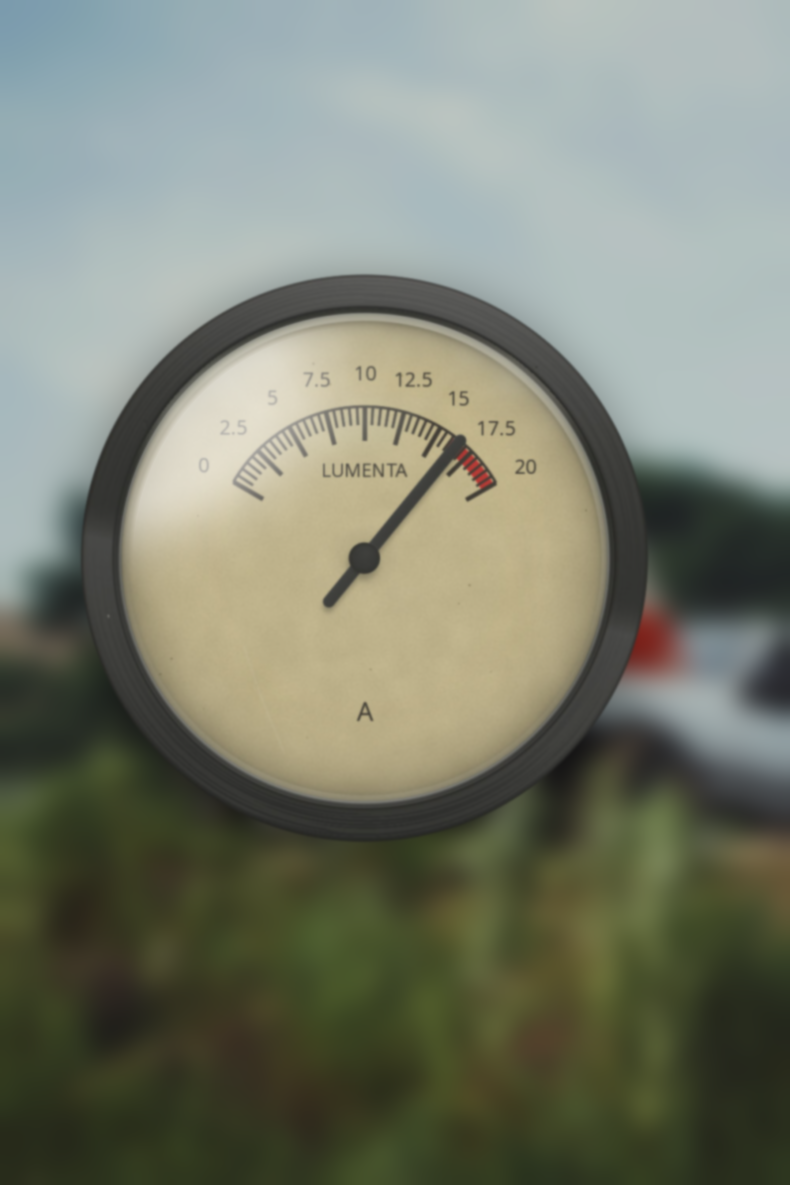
16.5
